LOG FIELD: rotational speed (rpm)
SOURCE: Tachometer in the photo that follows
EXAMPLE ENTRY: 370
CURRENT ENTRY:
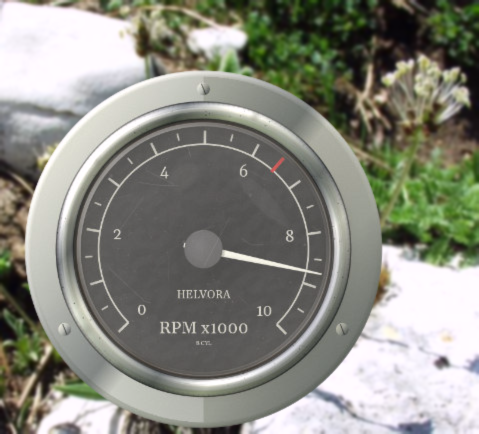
8750
